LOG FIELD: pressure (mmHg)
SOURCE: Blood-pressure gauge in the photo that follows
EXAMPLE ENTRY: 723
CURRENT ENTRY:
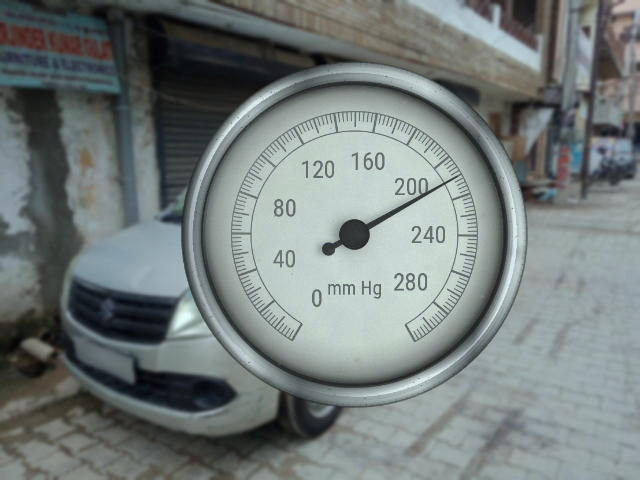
210
